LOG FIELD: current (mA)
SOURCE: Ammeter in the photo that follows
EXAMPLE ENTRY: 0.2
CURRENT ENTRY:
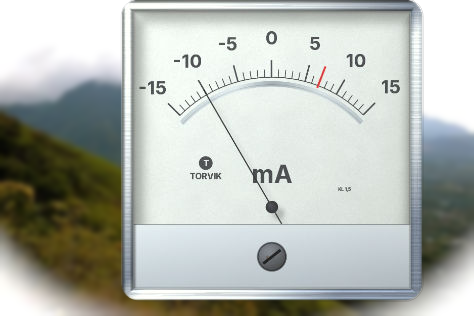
-10
